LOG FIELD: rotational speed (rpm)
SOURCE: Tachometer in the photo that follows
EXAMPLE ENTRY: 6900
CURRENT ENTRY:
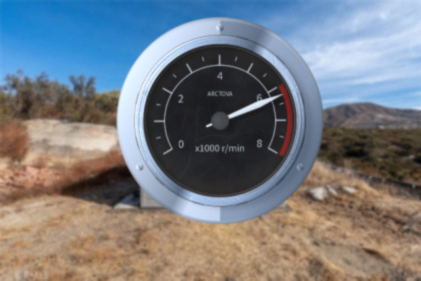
6250
